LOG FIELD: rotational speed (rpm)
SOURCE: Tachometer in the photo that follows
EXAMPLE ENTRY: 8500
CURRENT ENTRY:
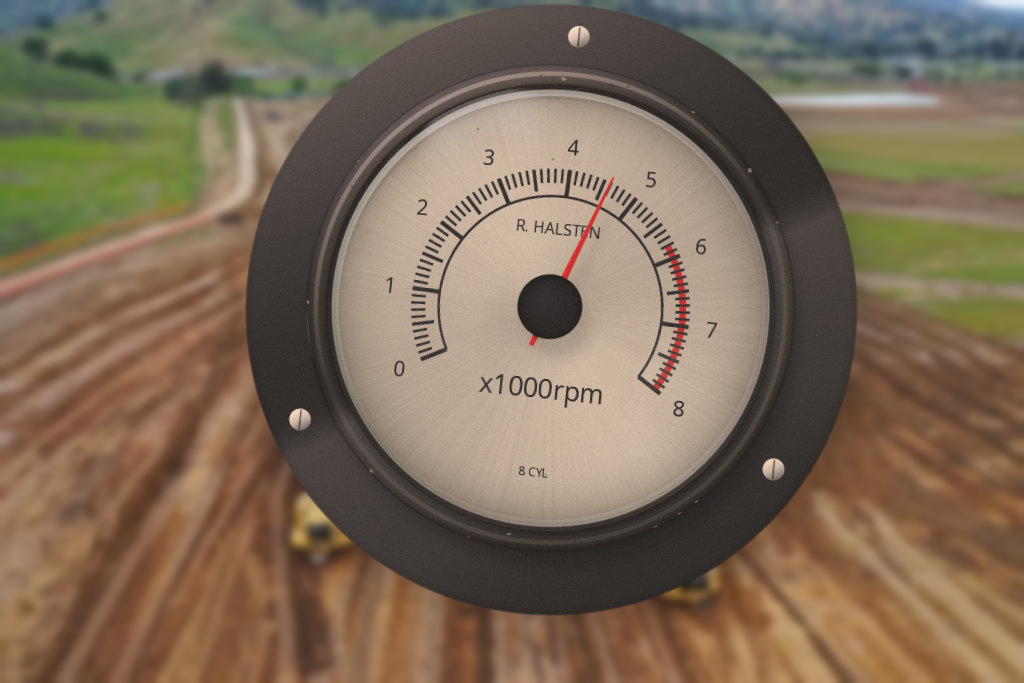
4600
